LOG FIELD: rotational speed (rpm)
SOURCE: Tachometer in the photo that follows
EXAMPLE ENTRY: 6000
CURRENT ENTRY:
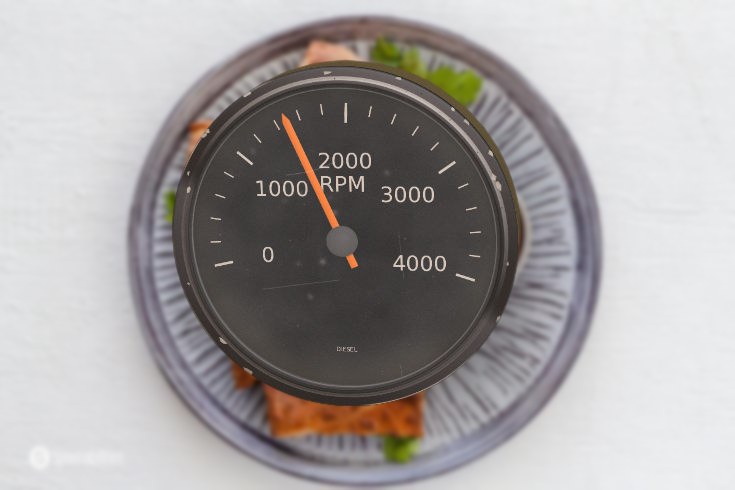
1500
